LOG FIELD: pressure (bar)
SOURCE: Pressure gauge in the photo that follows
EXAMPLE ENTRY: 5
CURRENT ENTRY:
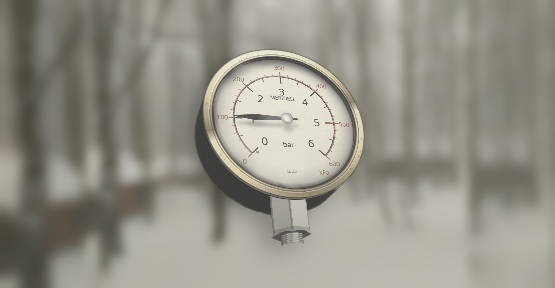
1
